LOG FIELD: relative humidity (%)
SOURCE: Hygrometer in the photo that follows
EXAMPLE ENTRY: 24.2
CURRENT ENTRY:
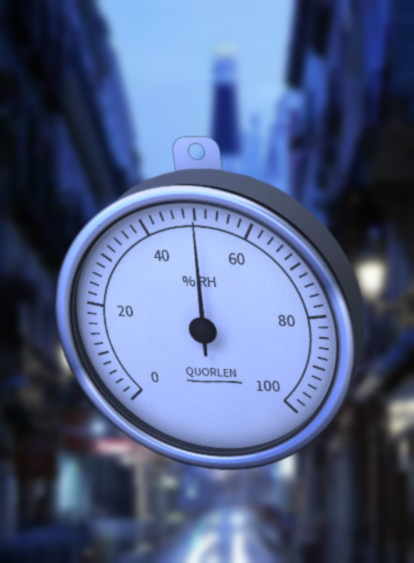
50
